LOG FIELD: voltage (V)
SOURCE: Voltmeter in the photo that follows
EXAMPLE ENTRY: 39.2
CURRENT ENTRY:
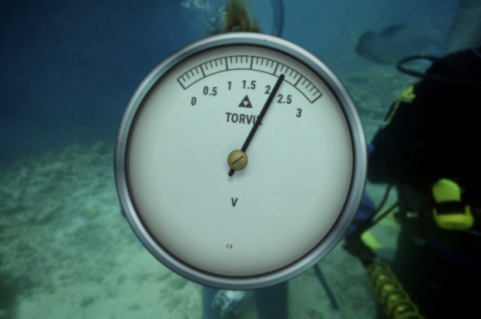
2.2
